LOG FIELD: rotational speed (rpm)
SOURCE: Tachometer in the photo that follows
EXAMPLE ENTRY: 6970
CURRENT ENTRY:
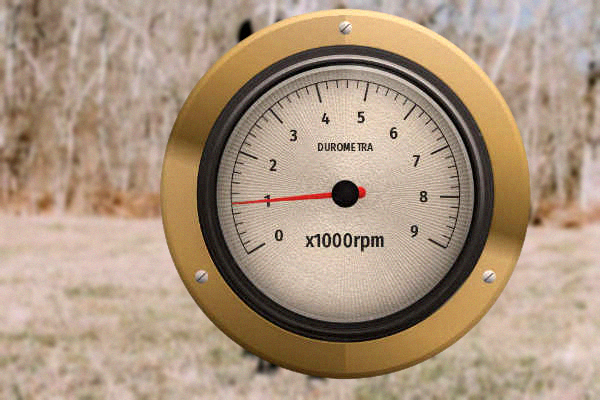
1000
